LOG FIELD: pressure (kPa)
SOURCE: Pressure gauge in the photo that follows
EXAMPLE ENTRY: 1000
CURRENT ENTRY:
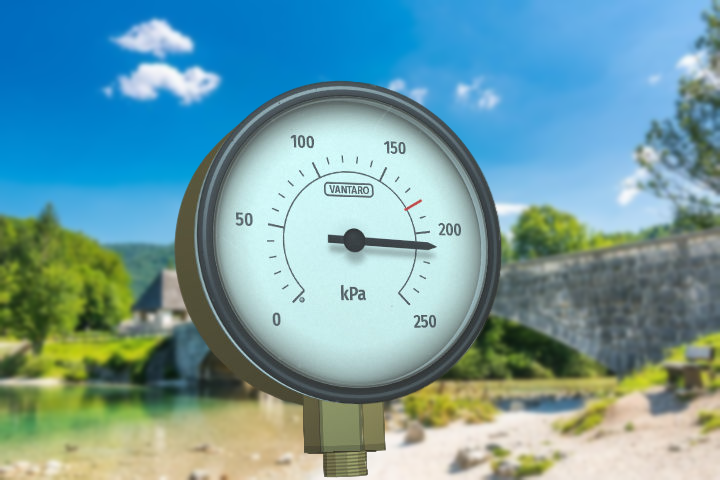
210
